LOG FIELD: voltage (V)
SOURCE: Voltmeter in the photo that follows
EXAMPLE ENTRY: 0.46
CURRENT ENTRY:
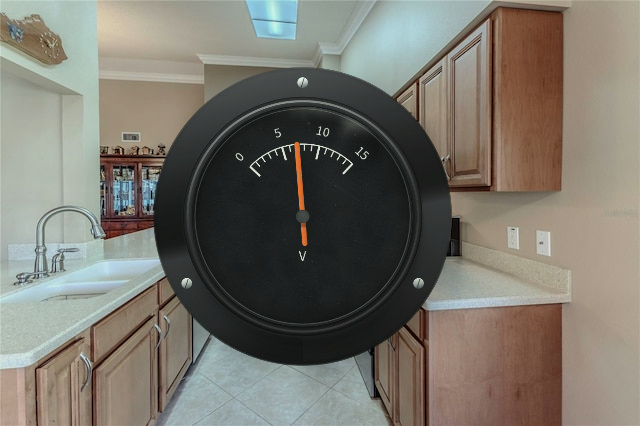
7
